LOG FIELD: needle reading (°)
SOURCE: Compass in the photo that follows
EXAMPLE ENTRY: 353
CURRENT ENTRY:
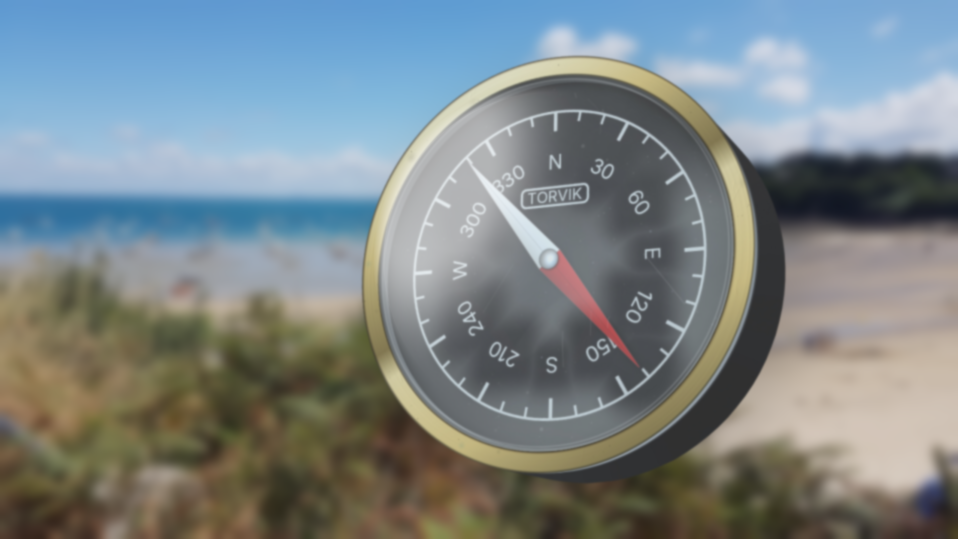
140
